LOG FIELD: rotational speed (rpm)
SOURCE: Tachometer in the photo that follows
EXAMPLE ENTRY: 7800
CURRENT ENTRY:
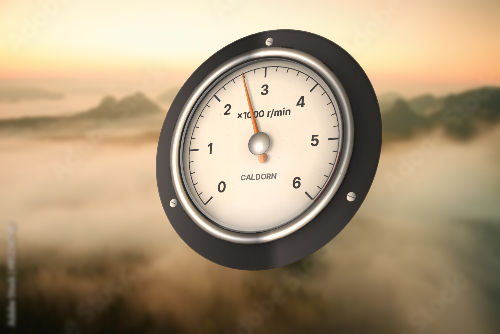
2600
